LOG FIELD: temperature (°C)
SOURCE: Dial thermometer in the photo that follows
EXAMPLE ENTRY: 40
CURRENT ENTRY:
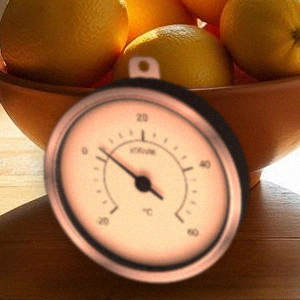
4
